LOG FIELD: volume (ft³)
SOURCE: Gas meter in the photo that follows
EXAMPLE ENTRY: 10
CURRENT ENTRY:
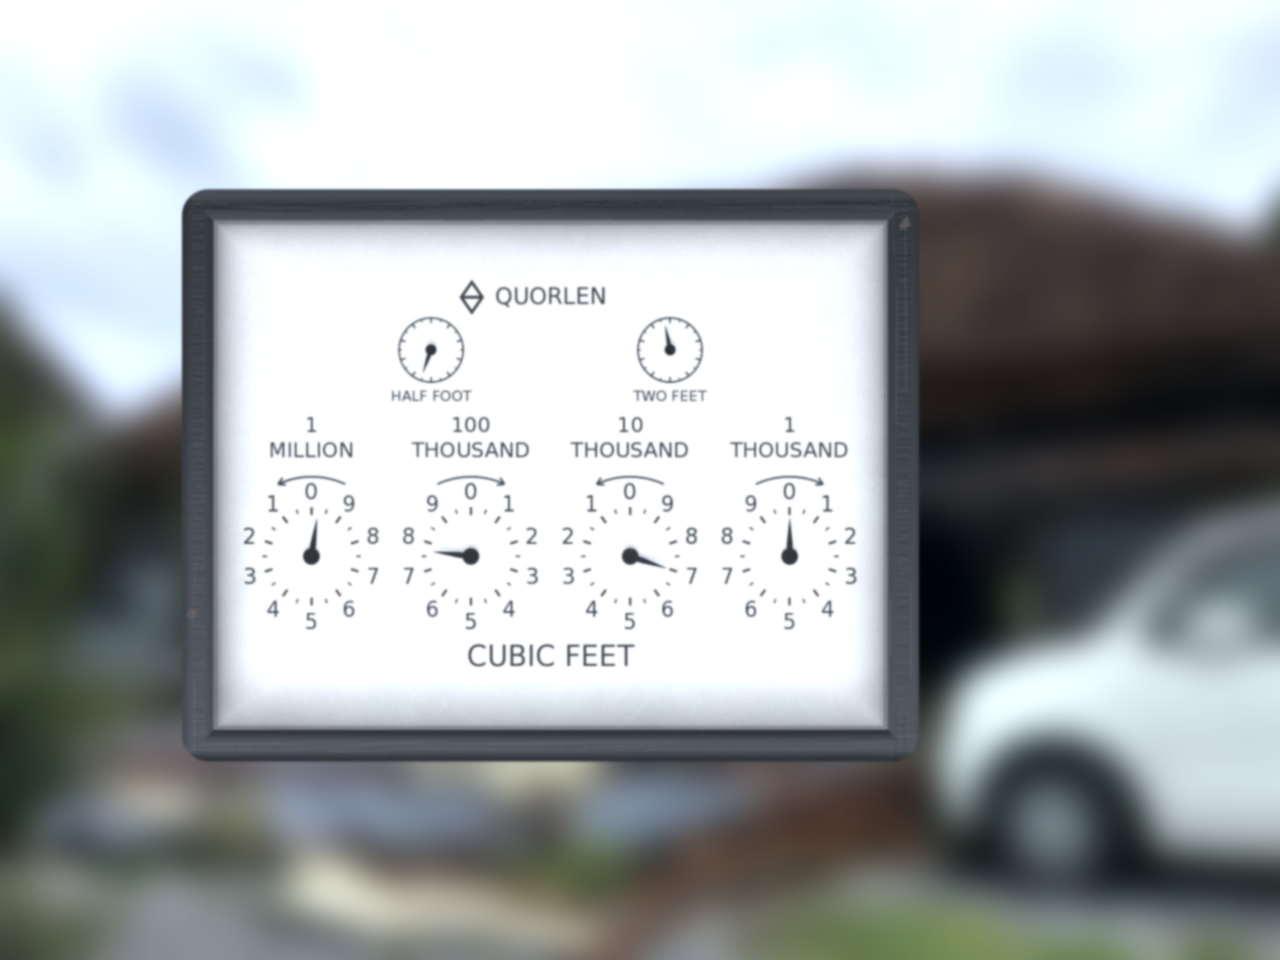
977000
